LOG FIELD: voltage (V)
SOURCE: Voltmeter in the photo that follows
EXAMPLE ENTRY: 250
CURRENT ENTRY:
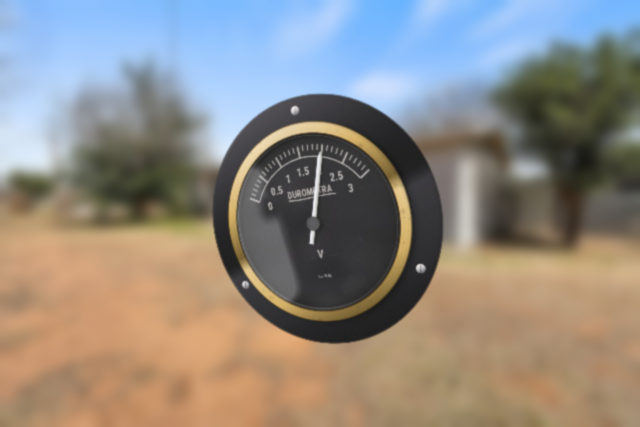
2
